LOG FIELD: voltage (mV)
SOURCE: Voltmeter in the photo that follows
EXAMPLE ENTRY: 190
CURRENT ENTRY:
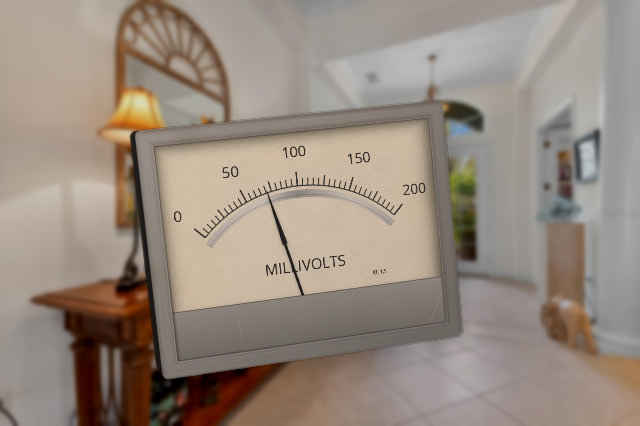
70
